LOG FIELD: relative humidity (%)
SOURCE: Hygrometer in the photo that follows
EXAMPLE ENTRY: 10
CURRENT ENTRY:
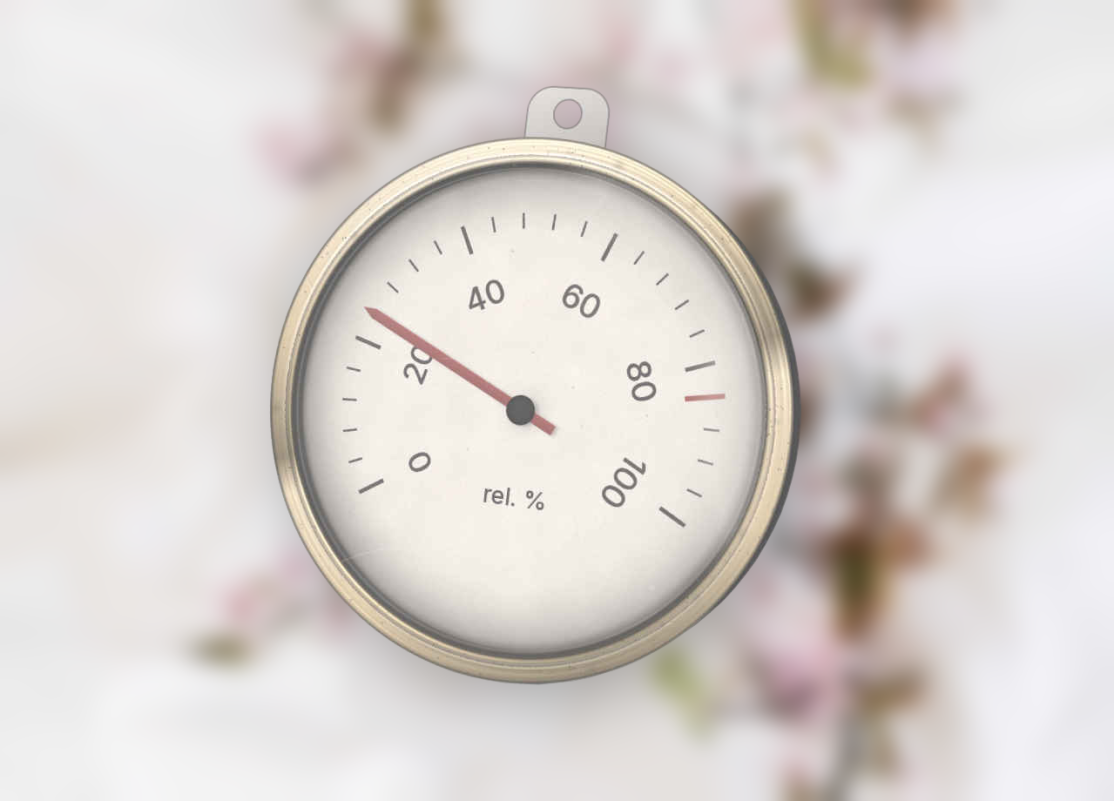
24
